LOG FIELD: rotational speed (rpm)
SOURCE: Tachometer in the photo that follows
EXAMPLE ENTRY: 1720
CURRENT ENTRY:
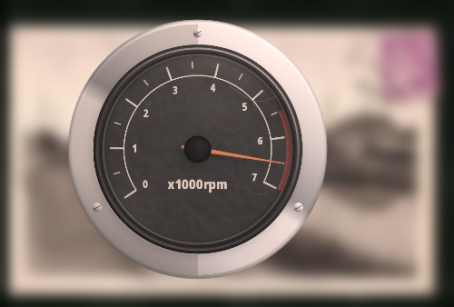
6500
